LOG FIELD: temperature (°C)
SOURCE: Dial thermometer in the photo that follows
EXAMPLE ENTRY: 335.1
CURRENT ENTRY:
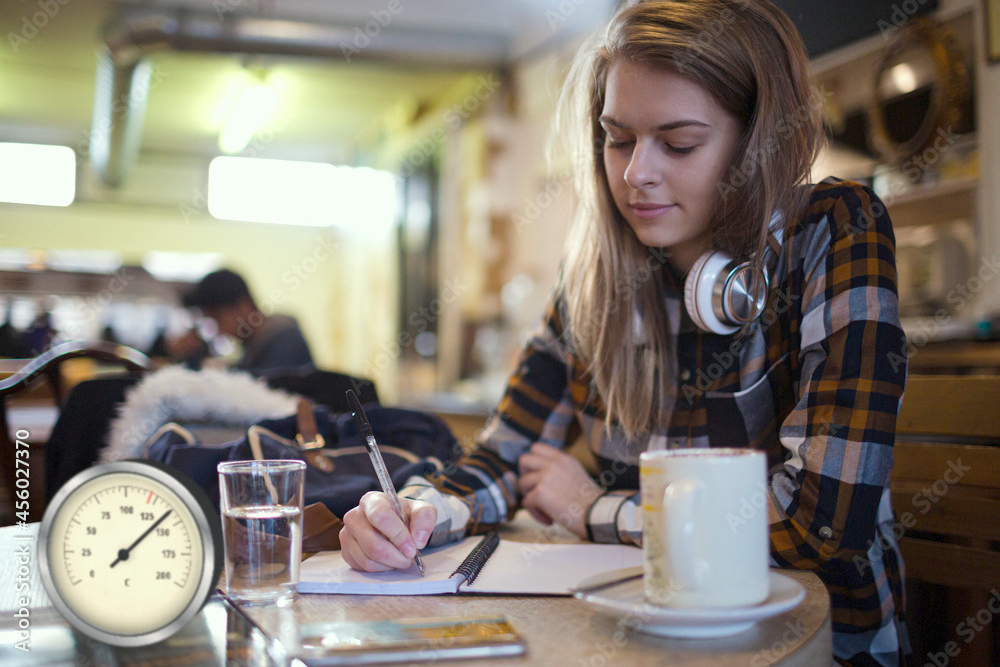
140
